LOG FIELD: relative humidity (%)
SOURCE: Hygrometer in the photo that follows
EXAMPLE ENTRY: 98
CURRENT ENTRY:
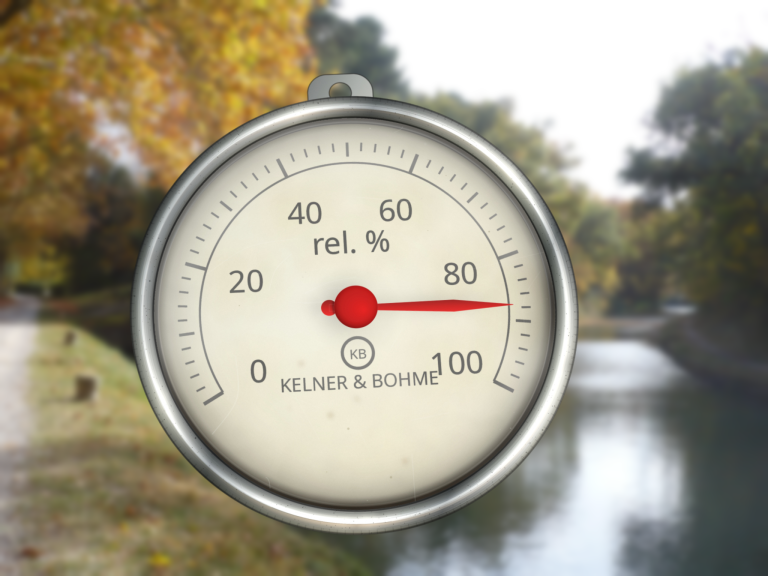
88
